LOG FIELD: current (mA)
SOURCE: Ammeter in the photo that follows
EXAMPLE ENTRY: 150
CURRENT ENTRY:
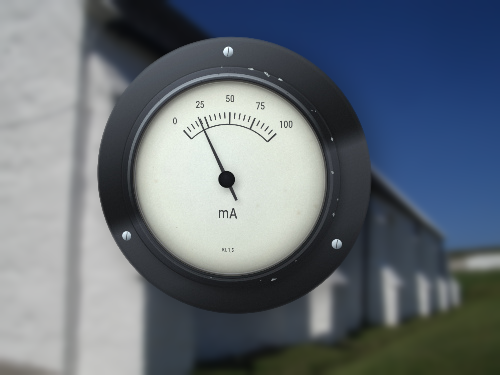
20
